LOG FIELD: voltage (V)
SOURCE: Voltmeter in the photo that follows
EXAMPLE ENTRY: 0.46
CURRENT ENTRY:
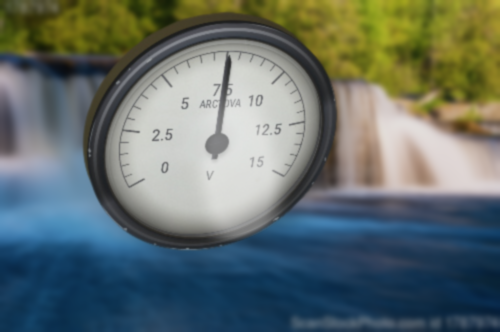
7.5
